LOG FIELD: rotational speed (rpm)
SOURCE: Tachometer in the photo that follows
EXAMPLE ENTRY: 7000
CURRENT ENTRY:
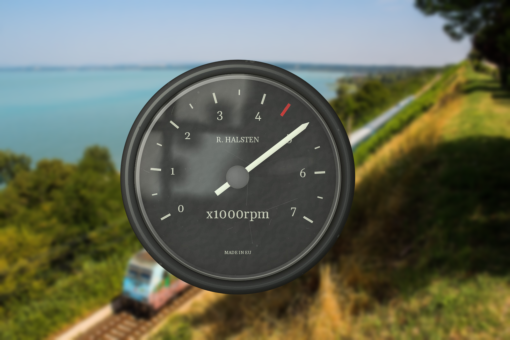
5000
